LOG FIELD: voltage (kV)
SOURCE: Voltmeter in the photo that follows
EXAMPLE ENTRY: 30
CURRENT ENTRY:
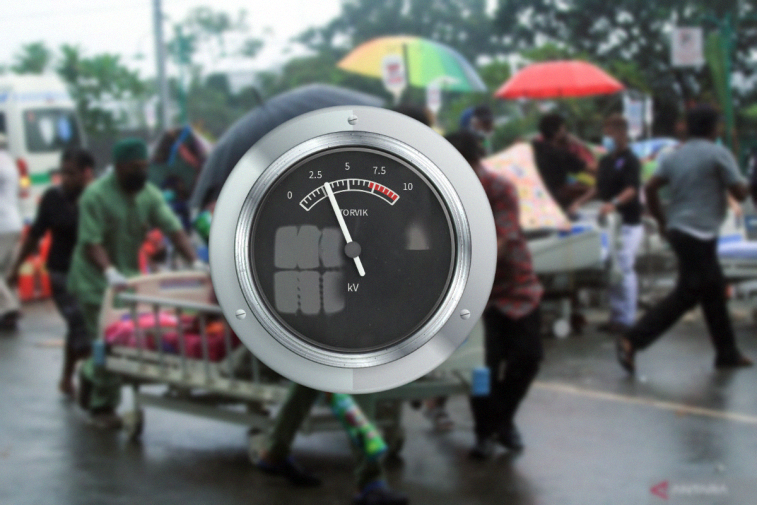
3
